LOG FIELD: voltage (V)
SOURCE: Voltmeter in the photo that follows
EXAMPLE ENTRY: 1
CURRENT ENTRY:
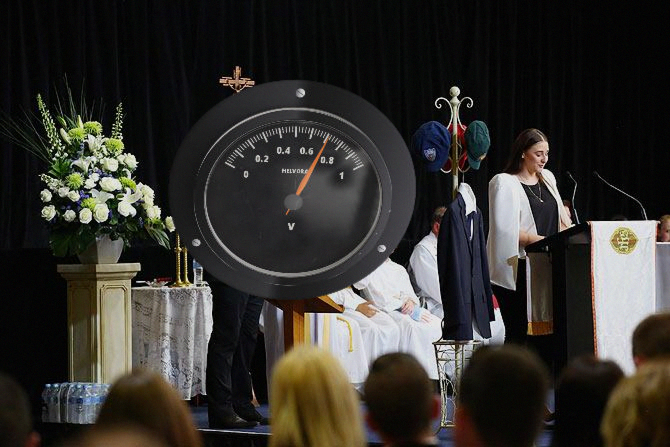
0.7
